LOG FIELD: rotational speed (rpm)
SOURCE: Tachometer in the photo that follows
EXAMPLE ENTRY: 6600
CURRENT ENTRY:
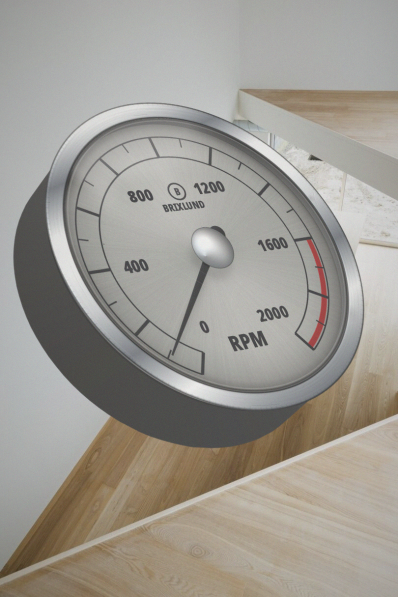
100
